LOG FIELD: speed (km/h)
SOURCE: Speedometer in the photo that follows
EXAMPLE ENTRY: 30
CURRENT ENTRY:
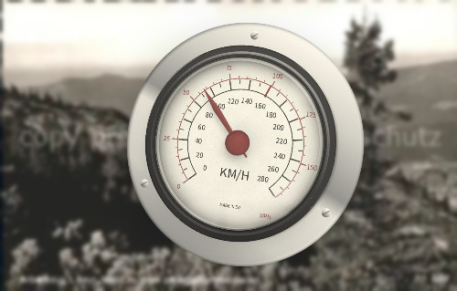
95
